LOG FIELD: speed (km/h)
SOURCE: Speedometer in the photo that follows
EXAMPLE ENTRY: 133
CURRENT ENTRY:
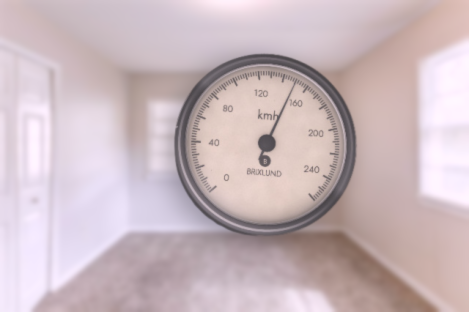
150
